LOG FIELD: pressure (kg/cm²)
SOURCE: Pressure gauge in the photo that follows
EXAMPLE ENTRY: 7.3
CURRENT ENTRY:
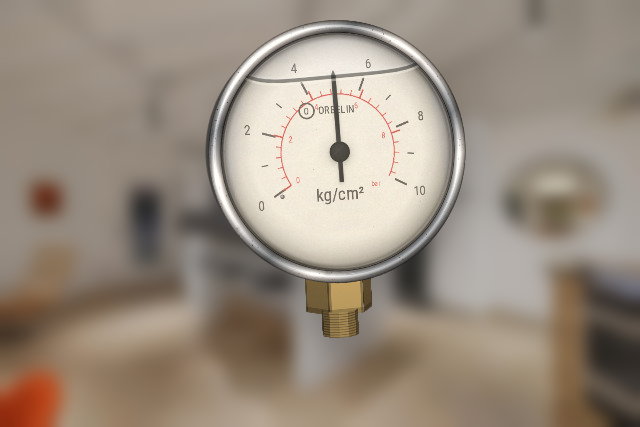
5
